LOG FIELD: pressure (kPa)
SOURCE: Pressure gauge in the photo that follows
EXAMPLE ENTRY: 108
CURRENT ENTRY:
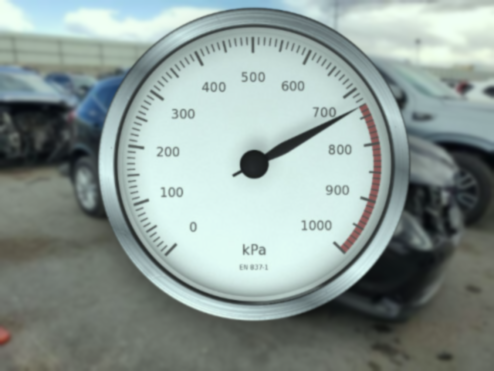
730
